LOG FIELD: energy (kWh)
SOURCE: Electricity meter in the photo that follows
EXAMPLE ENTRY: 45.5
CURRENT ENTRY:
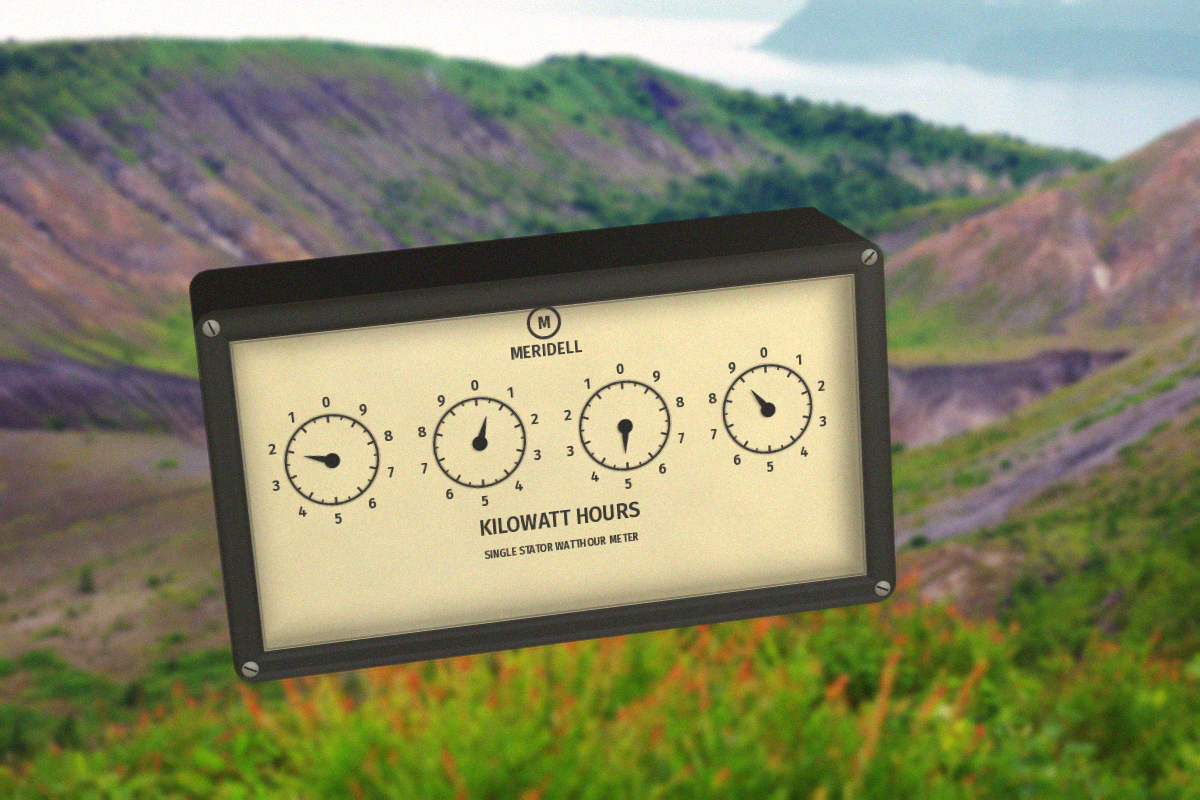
2049
